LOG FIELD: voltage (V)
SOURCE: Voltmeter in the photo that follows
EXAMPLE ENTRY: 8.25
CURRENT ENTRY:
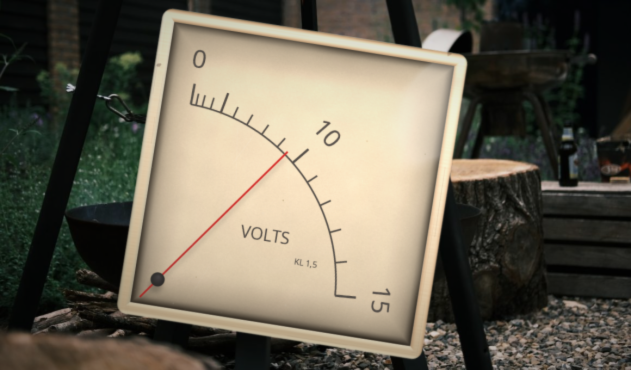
9.5
